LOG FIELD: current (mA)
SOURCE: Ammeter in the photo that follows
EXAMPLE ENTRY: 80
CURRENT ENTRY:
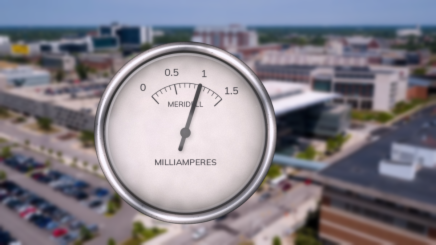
1
